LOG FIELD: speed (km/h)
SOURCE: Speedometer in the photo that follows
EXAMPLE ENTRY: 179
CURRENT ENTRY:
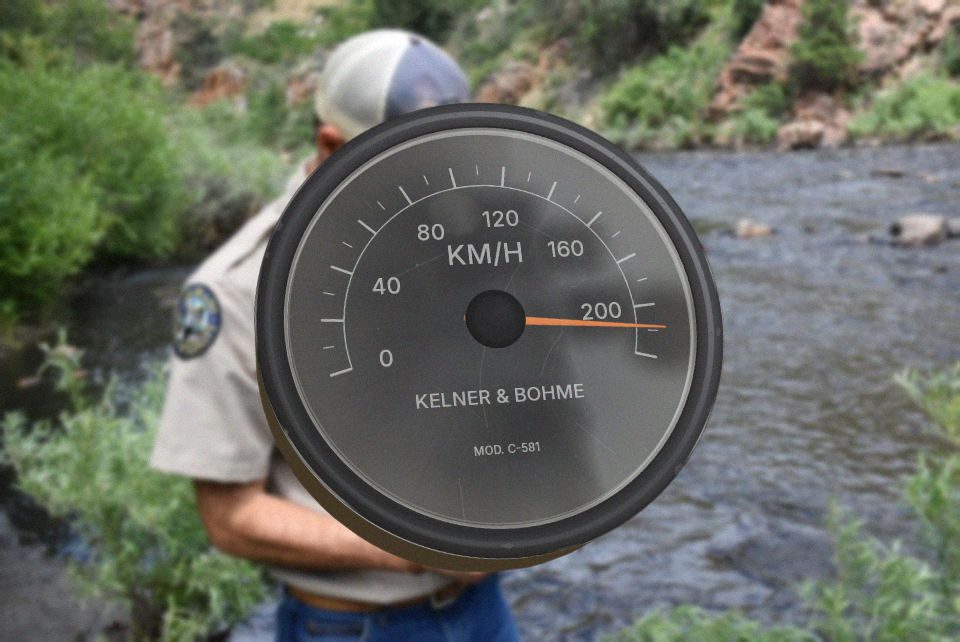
210
